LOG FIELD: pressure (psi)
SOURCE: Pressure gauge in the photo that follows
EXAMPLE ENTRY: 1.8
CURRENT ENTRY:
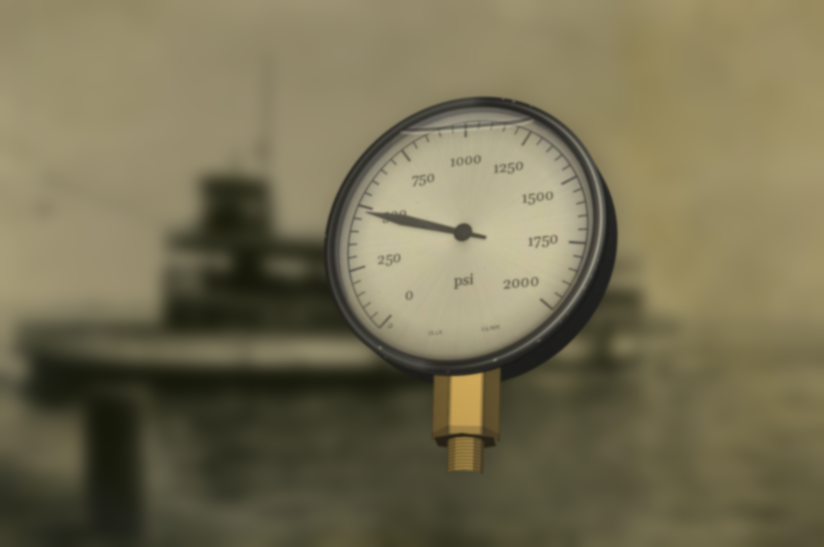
475
